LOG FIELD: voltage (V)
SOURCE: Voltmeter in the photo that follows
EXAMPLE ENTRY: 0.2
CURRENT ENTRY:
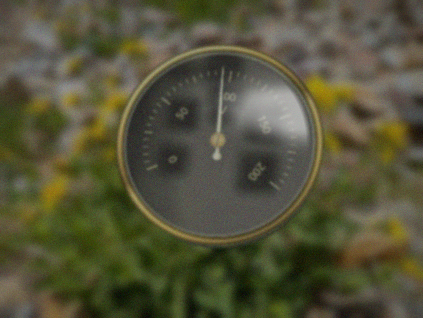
95
